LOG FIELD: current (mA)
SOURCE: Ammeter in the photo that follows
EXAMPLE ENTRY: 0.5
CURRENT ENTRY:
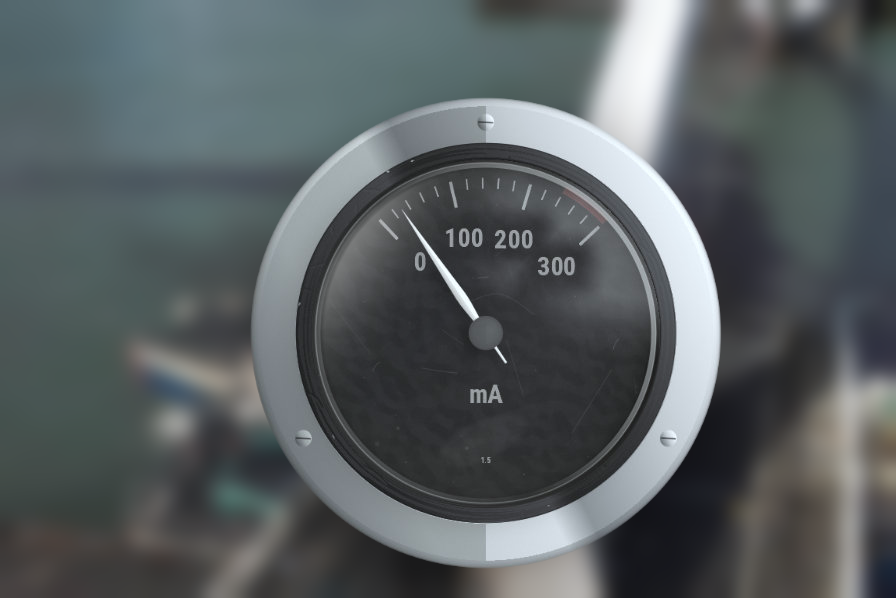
30
